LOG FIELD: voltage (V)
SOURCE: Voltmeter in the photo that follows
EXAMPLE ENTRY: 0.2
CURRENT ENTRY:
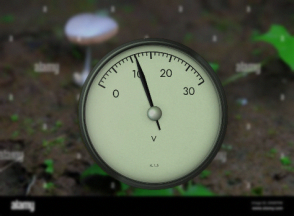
11
